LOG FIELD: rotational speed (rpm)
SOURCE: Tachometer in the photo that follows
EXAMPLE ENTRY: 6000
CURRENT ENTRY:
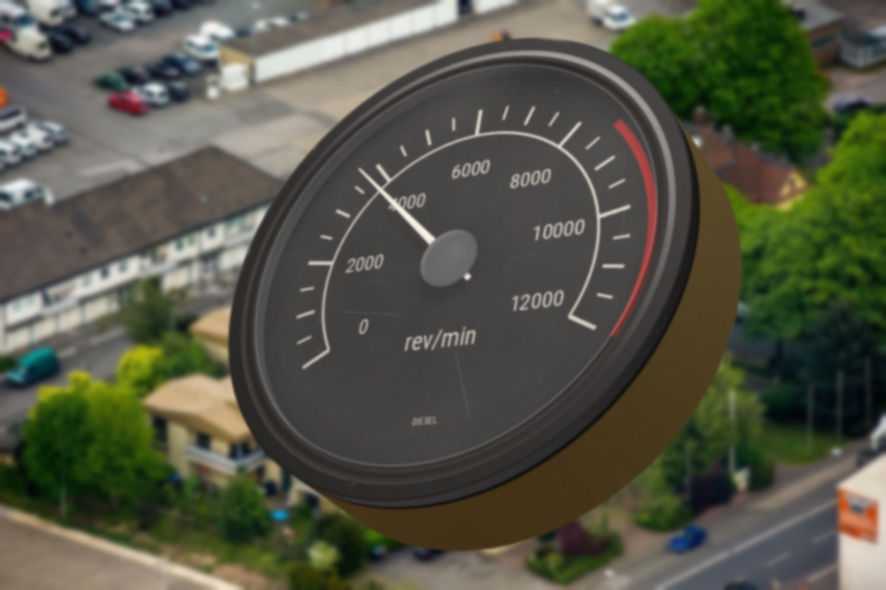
3750
